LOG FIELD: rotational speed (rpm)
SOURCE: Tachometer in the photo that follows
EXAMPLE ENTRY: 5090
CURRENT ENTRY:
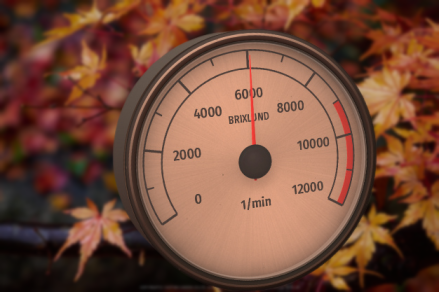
6000
